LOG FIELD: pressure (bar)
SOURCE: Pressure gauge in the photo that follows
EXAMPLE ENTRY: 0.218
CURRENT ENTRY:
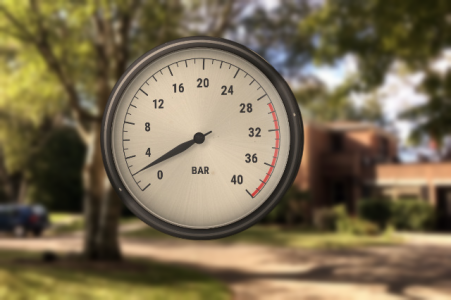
2
